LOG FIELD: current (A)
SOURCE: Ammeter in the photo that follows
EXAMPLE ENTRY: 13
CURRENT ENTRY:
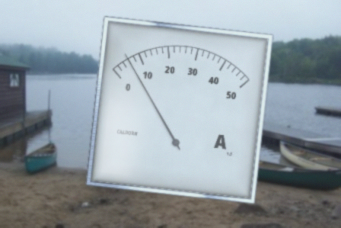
6
